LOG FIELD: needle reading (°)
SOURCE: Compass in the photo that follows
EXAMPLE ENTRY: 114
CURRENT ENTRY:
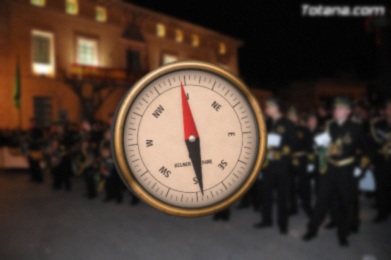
355
